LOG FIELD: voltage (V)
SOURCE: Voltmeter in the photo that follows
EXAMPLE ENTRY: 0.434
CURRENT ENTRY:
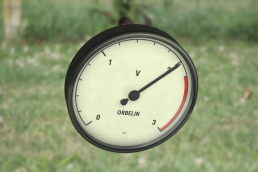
2
